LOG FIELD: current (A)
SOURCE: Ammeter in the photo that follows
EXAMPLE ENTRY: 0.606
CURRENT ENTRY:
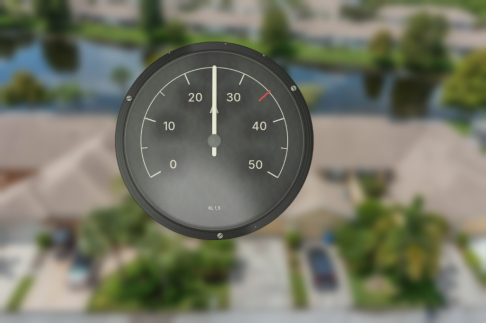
25
